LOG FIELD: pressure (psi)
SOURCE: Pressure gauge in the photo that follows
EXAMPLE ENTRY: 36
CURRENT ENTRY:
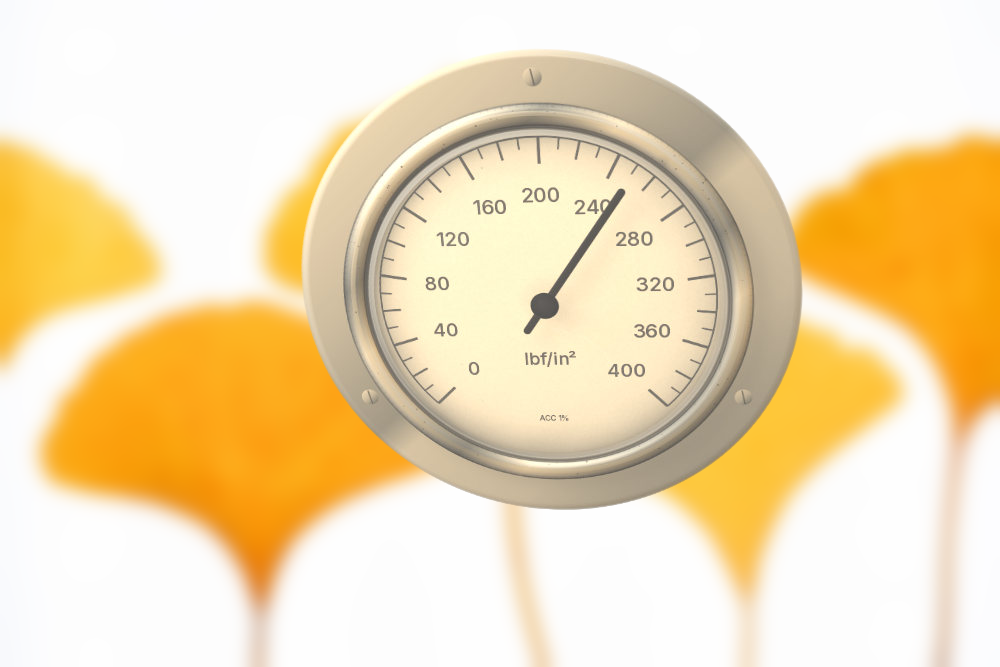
250
